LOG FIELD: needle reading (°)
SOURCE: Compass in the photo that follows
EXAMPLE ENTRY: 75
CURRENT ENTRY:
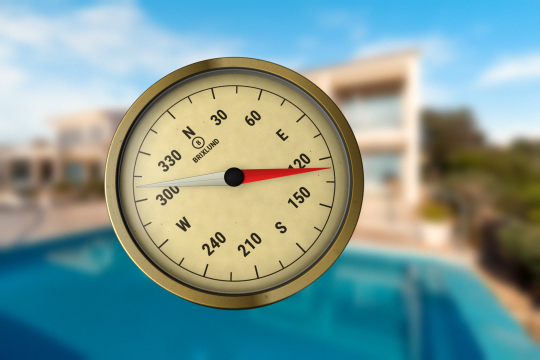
127.5
